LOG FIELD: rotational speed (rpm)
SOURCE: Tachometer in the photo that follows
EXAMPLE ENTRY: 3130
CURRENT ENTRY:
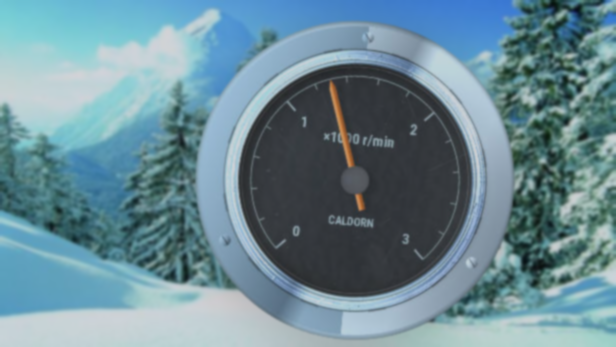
1300
